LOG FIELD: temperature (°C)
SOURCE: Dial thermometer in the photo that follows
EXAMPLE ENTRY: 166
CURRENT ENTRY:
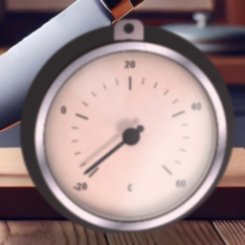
-18
